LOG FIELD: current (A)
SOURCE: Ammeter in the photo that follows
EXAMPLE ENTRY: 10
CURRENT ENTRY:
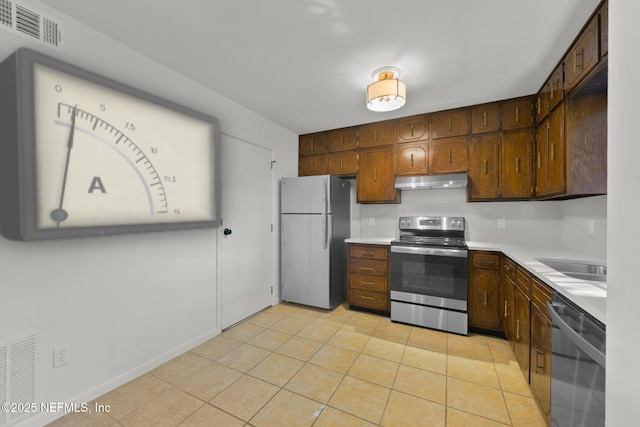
2.5
